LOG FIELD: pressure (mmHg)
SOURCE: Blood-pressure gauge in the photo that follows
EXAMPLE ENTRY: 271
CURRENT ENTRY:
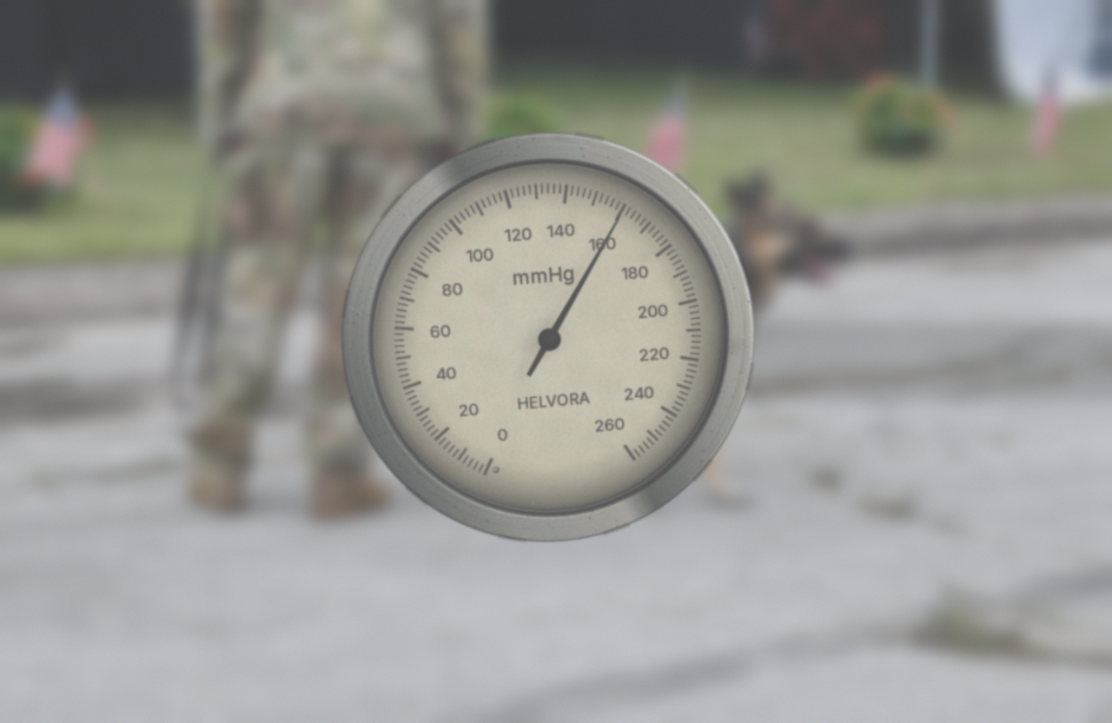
160
